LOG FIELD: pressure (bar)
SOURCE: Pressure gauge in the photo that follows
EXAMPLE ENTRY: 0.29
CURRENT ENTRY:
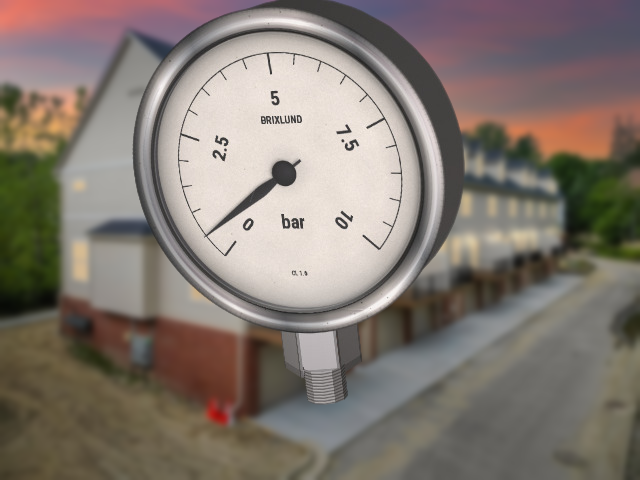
0.5
